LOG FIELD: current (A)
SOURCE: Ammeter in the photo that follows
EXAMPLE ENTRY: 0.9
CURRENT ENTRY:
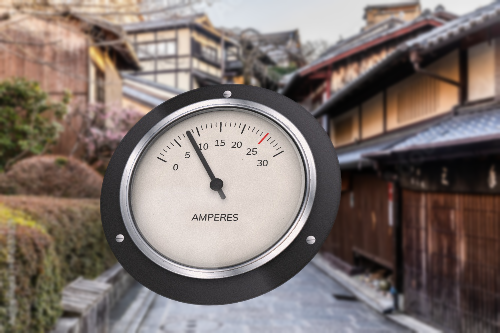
8
